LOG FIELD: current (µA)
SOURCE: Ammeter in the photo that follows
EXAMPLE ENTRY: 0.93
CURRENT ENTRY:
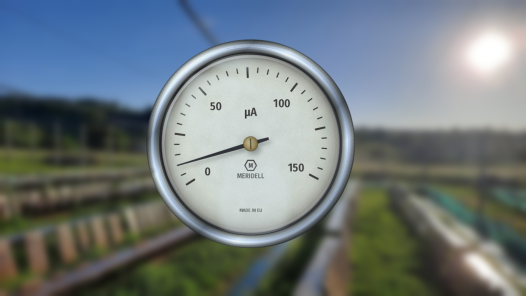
10
